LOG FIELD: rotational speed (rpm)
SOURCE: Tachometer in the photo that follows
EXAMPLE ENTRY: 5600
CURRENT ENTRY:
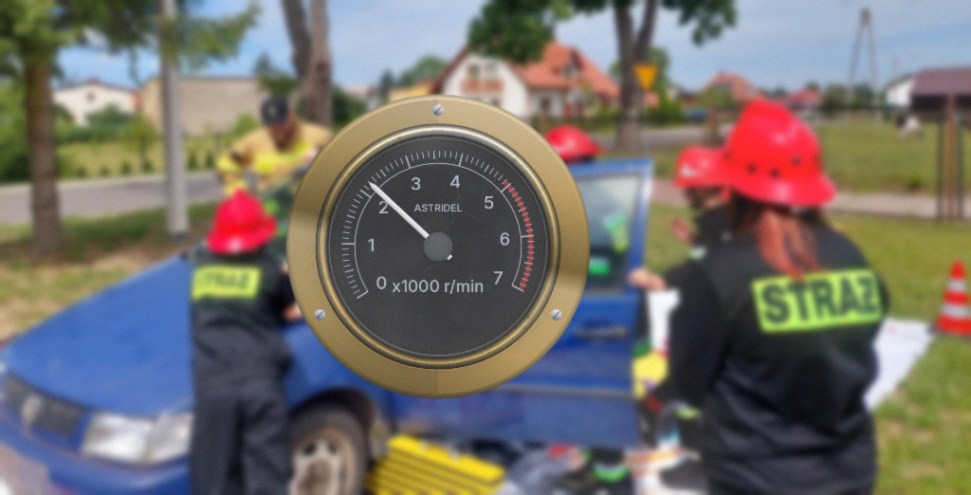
2200
